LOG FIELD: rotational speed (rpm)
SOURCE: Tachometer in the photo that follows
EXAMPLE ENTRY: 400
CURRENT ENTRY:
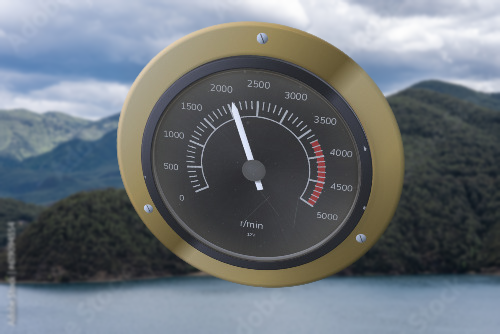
2100
